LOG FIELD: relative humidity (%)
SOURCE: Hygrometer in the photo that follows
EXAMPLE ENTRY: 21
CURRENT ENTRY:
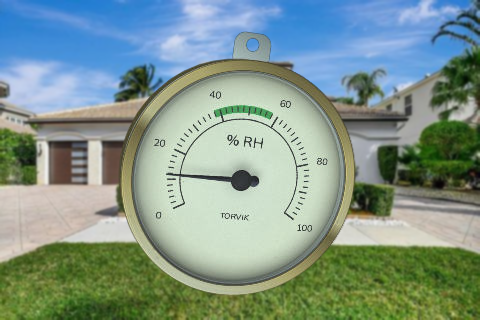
12
